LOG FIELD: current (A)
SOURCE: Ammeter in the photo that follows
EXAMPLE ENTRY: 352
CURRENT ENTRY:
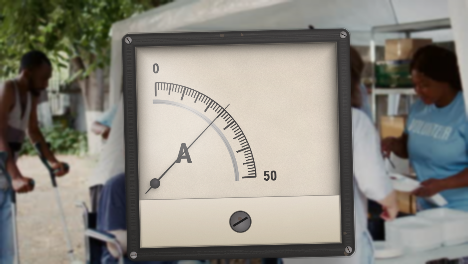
25
